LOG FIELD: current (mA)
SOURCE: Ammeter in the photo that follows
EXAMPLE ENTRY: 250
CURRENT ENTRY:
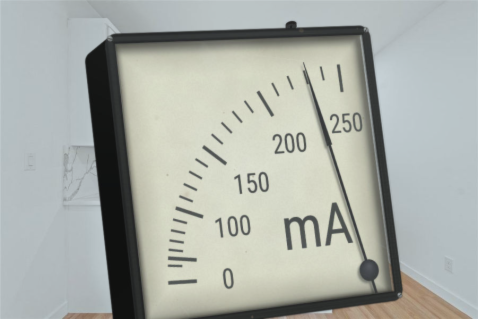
230
